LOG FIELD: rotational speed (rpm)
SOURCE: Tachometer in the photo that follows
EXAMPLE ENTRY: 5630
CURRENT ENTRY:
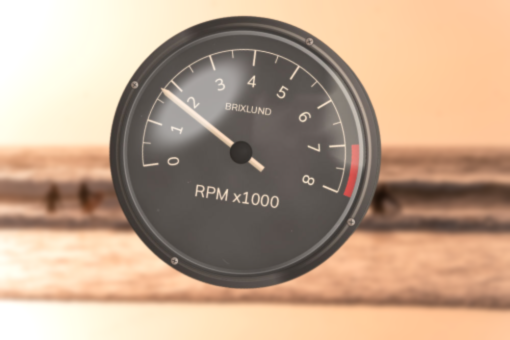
1750
